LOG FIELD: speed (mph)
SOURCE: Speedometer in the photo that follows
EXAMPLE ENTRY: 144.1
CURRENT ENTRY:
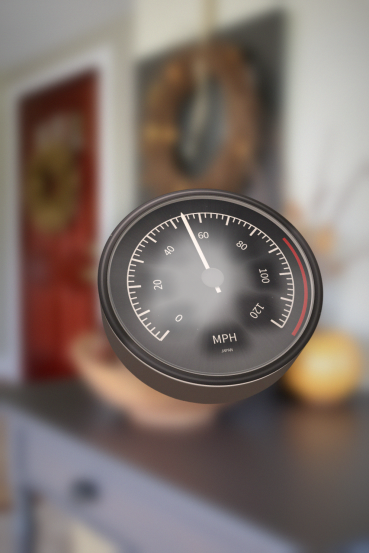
54
